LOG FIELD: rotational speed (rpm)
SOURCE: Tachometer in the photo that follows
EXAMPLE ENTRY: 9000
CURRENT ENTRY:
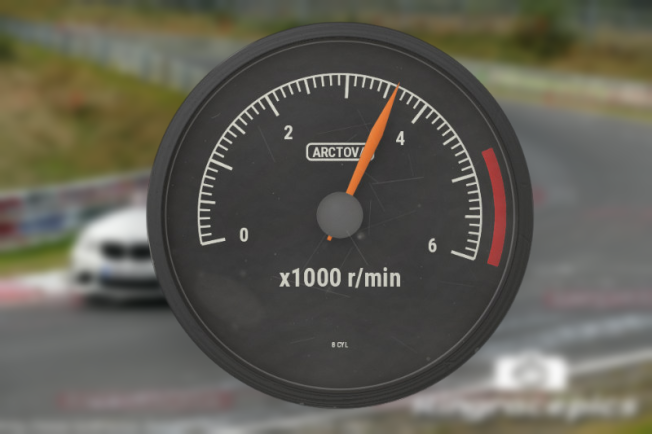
3600
